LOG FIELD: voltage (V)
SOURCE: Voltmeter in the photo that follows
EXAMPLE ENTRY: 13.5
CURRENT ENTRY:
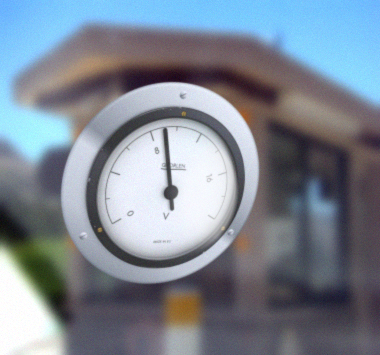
9
